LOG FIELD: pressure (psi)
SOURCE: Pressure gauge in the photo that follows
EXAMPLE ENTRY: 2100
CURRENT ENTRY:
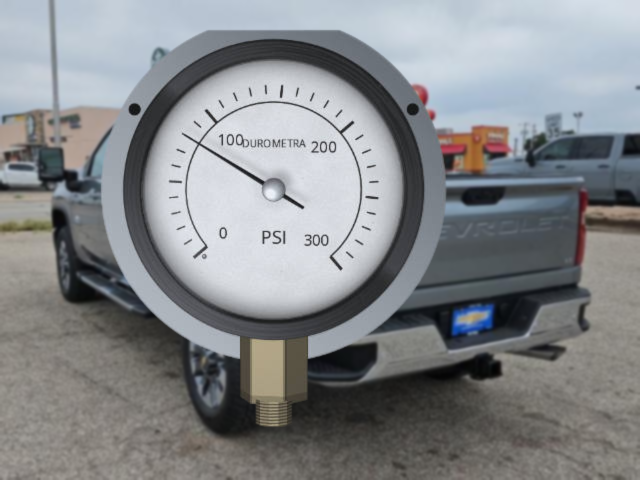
80
